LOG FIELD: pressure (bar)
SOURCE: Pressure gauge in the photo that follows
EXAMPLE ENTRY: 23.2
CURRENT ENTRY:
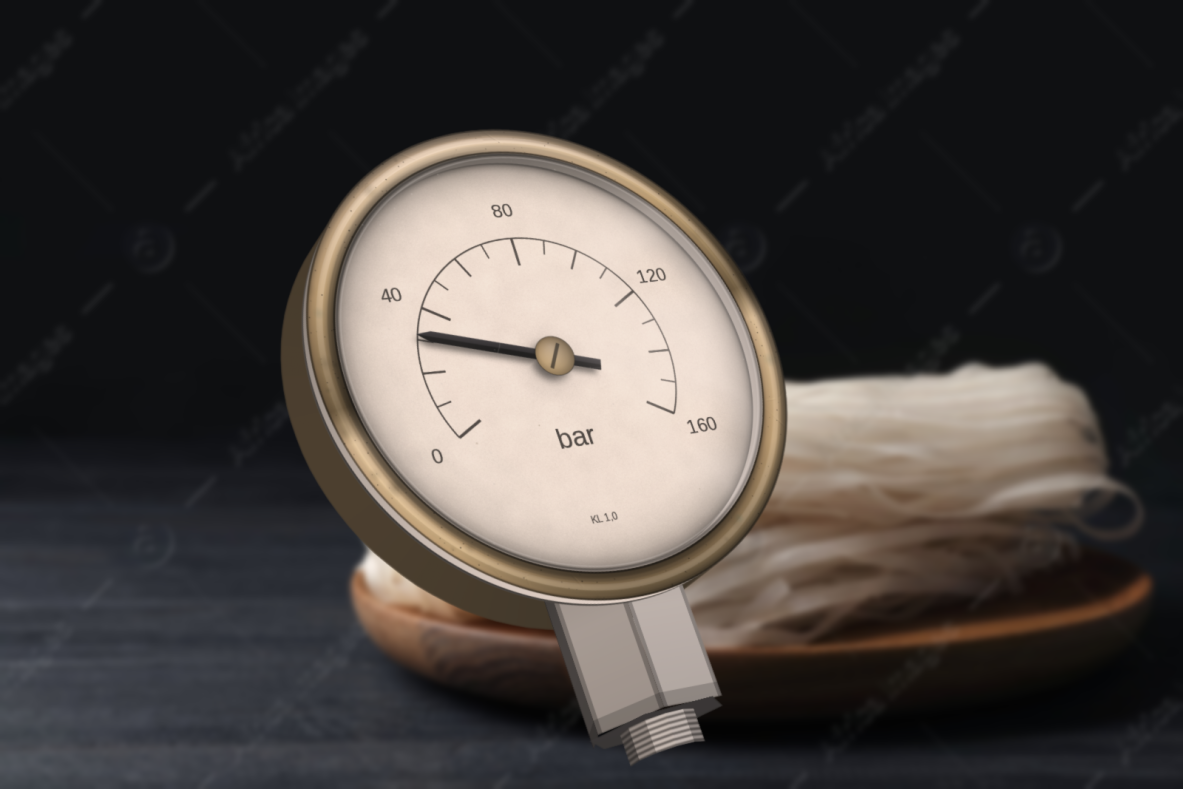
30
